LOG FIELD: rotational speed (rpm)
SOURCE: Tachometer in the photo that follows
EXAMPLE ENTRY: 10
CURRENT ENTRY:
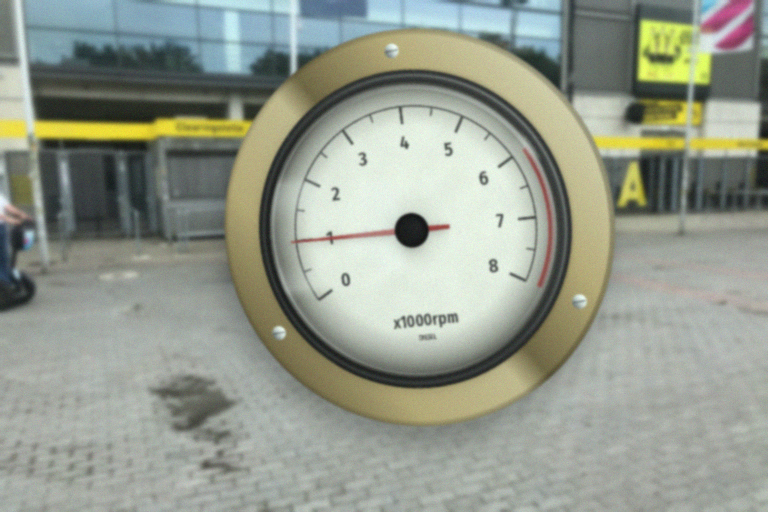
1000
